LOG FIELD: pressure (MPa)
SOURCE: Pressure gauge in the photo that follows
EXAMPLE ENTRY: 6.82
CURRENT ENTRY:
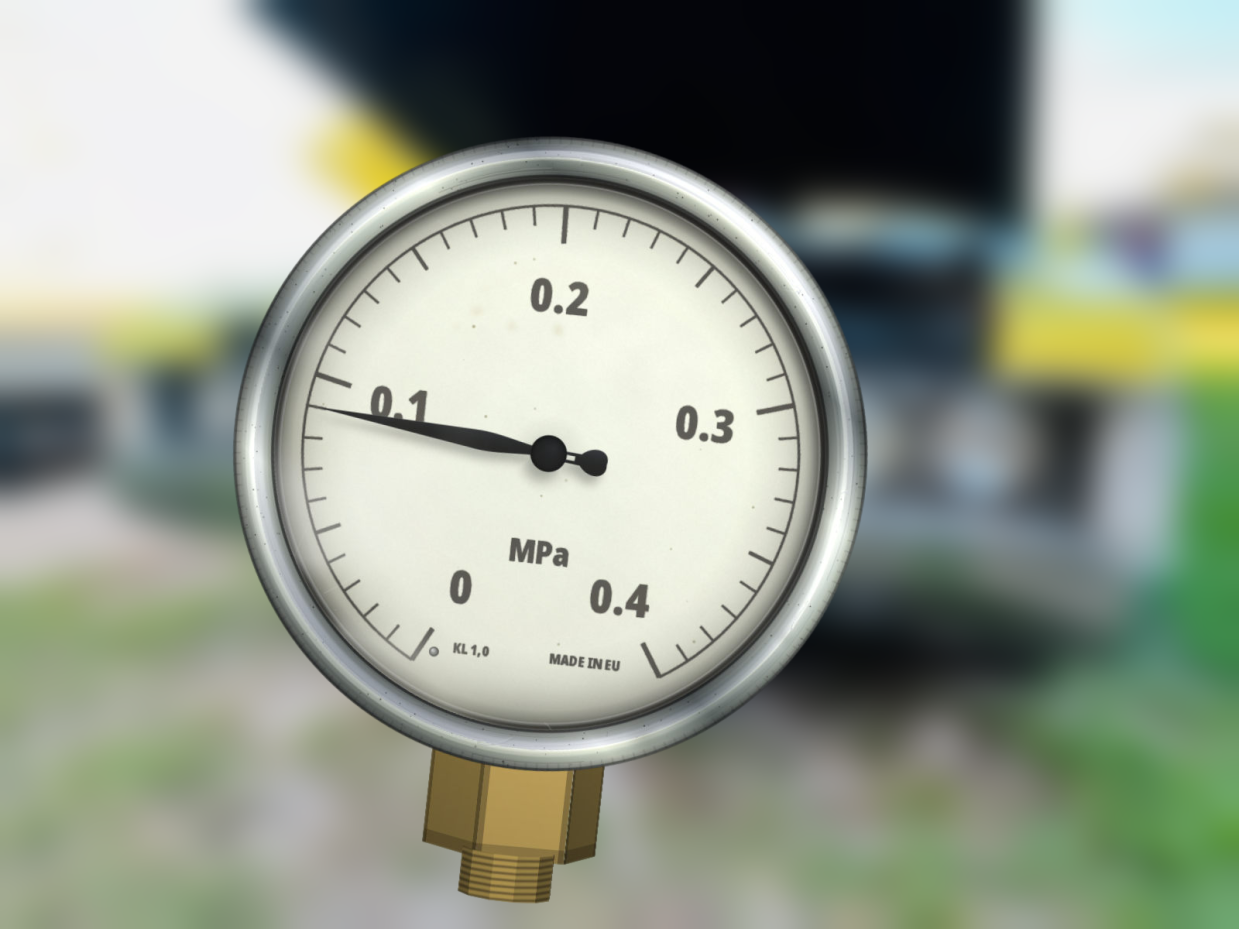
0.09
